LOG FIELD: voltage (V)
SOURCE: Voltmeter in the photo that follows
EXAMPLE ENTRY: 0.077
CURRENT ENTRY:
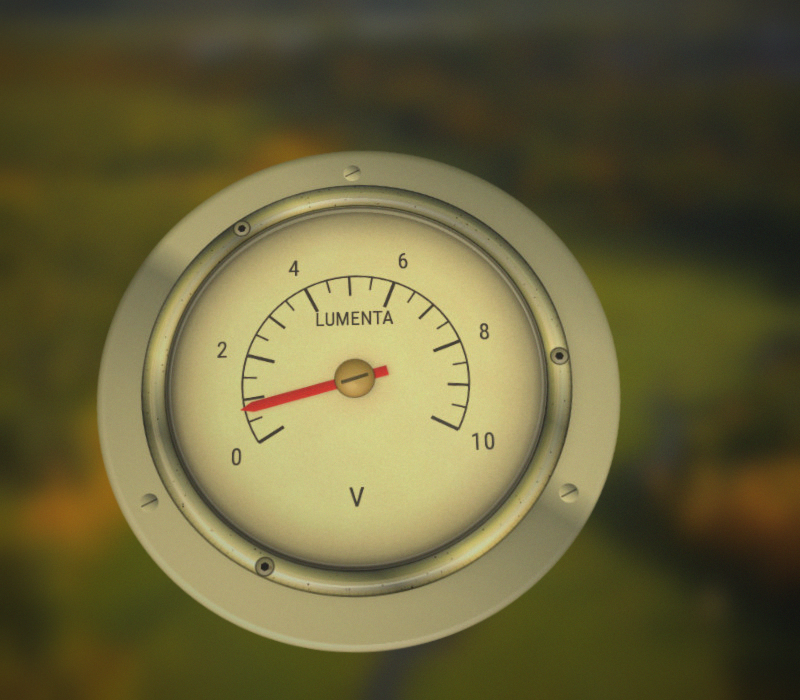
0.75
